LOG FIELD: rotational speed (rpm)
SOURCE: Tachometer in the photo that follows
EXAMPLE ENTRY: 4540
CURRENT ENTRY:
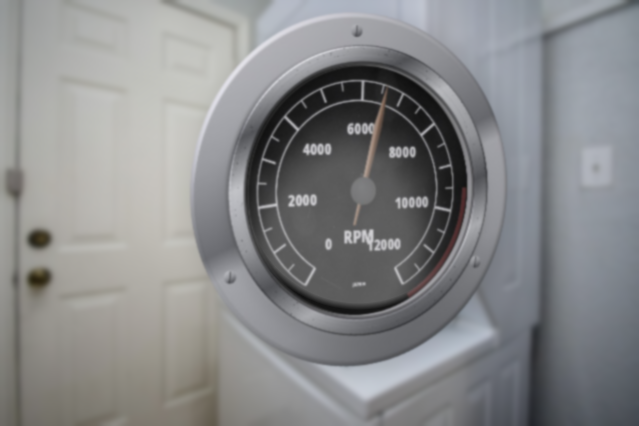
6500
